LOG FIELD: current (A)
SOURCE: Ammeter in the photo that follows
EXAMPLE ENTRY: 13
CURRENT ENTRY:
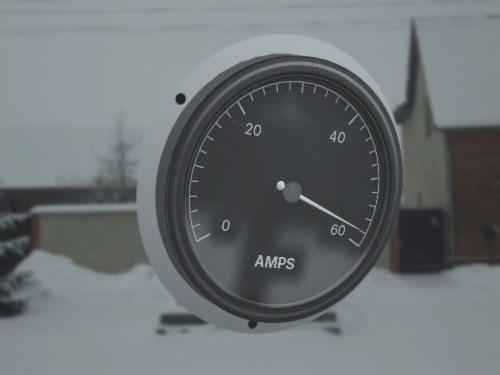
58
